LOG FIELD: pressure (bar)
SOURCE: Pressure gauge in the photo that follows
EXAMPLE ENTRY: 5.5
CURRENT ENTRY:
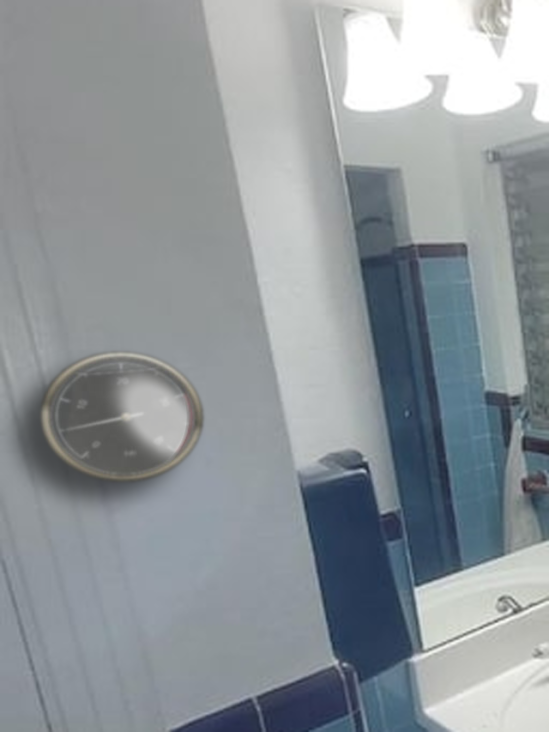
5
